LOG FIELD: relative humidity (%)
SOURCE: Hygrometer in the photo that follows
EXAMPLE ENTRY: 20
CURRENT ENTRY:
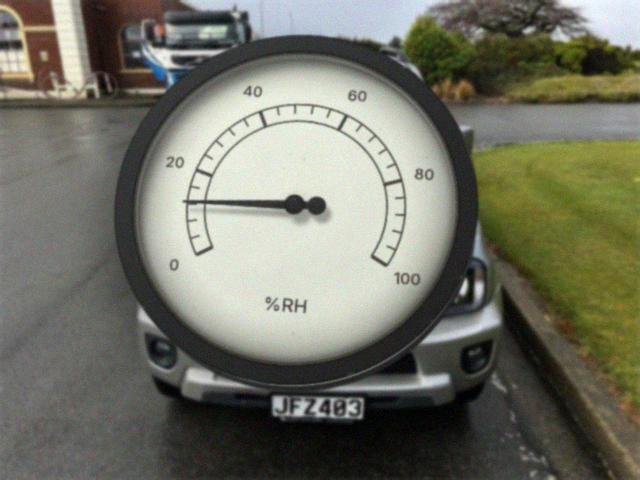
12
